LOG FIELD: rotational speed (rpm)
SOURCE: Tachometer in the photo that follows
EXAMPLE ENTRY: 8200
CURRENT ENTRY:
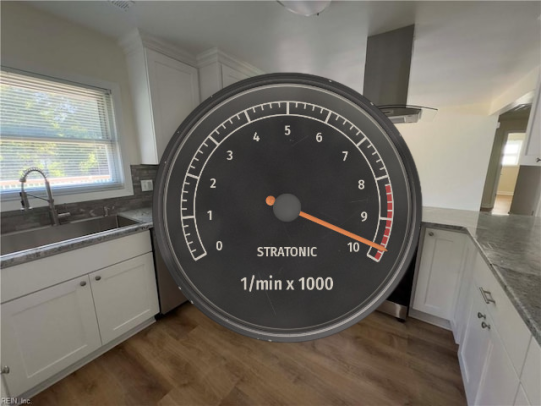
9700
